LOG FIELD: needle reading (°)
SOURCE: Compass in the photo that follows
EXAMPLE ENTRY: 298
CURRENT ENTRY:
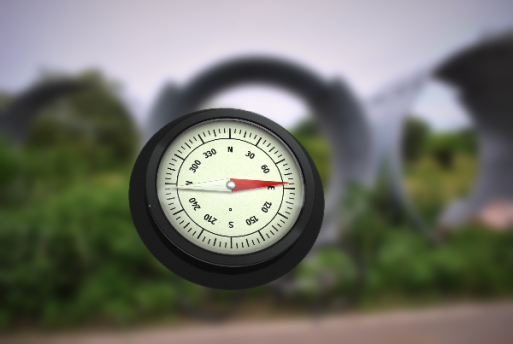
85
